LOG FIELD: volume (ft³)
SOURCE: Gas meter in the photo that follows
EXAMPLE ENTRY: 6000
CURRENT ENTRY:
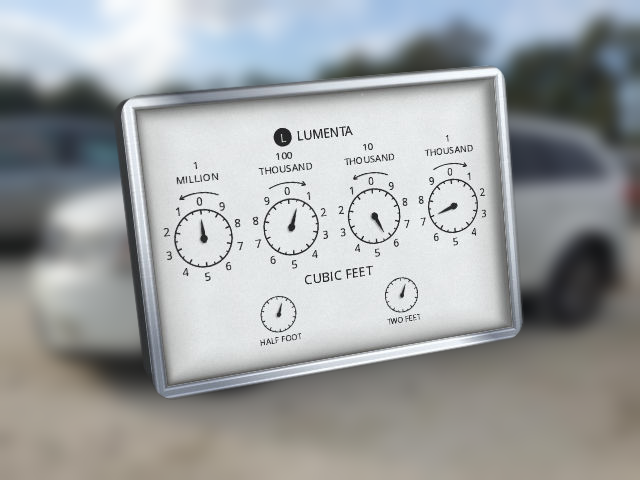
5700
